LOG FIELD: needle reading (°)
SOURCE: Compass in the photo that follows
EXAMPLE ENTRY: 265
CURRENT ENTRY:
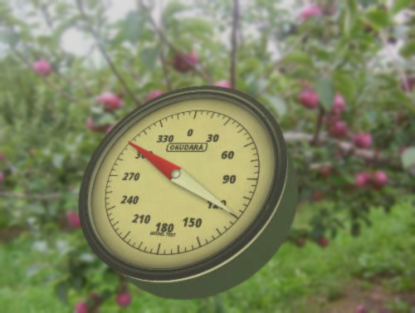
300
